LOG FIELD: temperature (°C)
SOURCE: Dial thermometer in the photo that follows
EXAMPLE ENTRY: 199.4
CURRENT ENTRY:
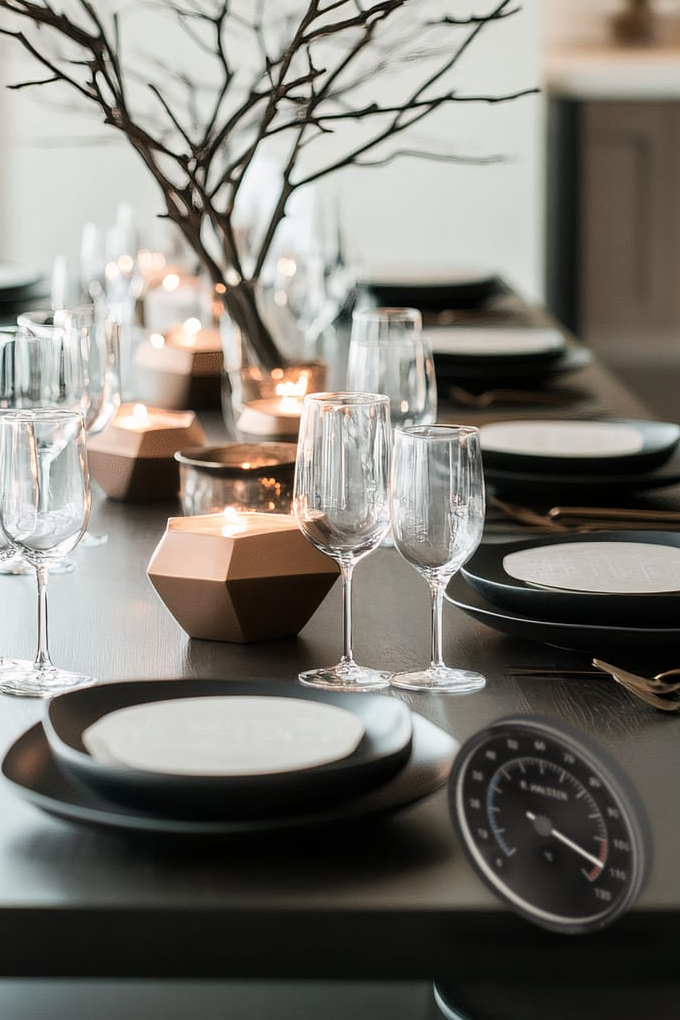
110
